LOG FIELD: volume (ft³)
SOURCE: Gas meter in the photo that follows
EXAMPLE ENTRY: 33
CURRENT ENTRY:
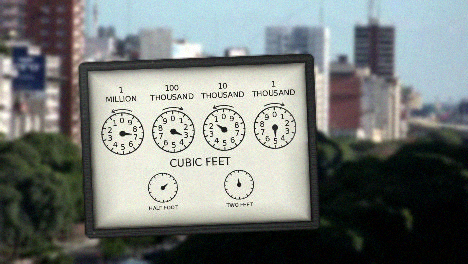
731500
